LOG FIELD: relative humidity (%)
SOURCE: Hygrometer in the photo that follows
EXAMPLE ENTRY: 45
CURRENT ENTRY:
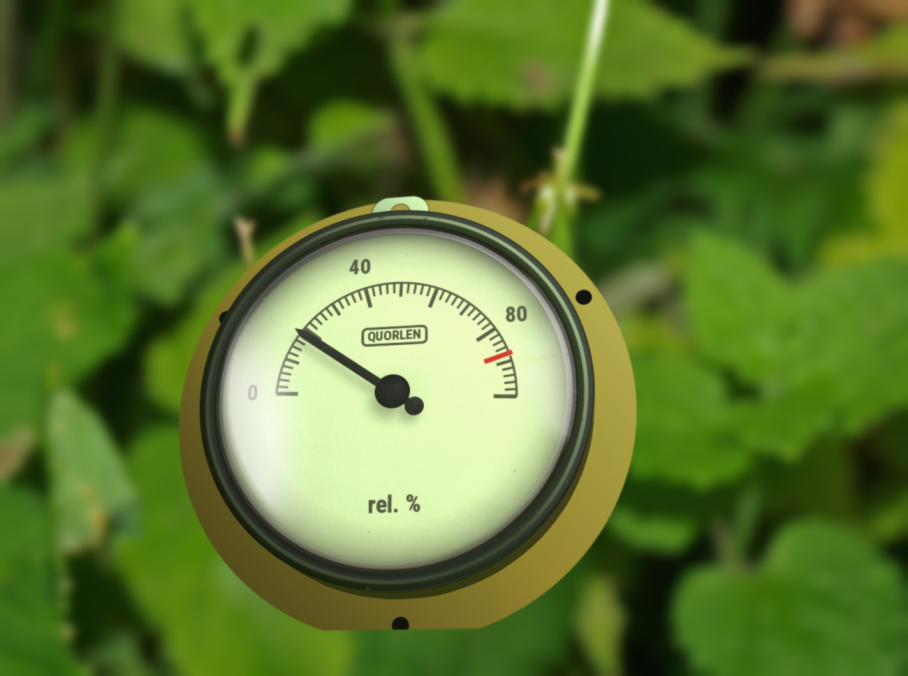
18
